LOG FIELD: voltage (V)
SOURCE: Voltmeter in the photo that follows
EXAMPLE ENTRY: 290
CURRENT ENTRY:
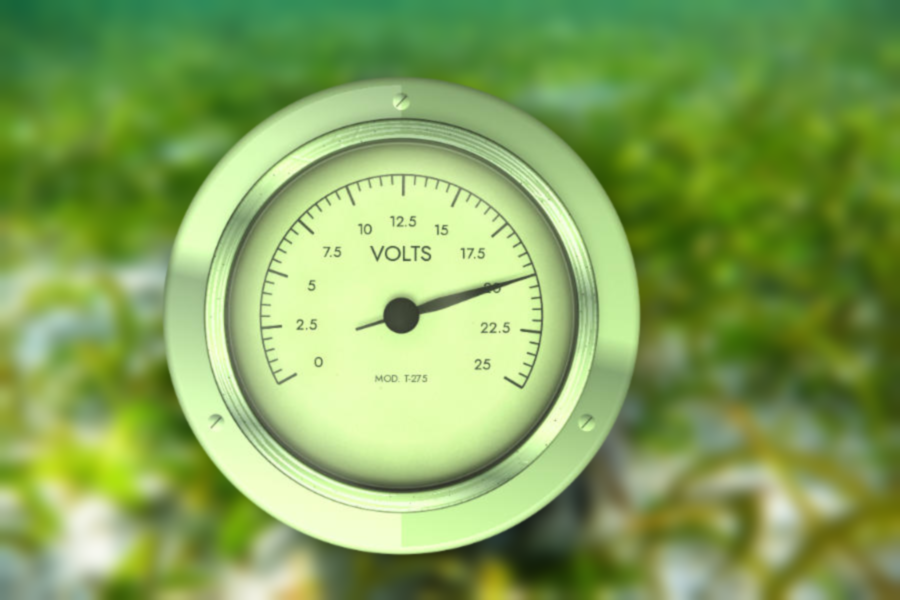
20
